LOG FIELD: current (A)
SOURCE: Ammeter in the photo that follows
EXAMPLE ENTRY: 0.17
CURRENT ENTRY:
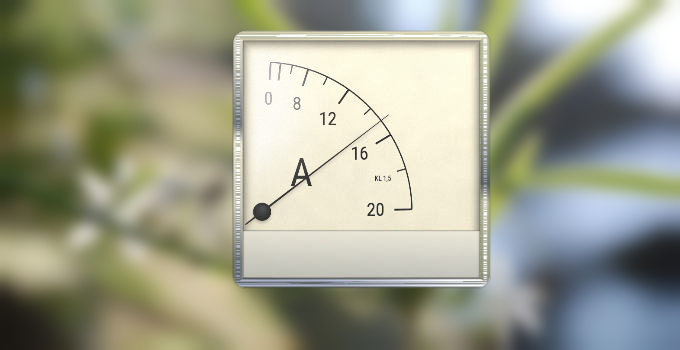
15
